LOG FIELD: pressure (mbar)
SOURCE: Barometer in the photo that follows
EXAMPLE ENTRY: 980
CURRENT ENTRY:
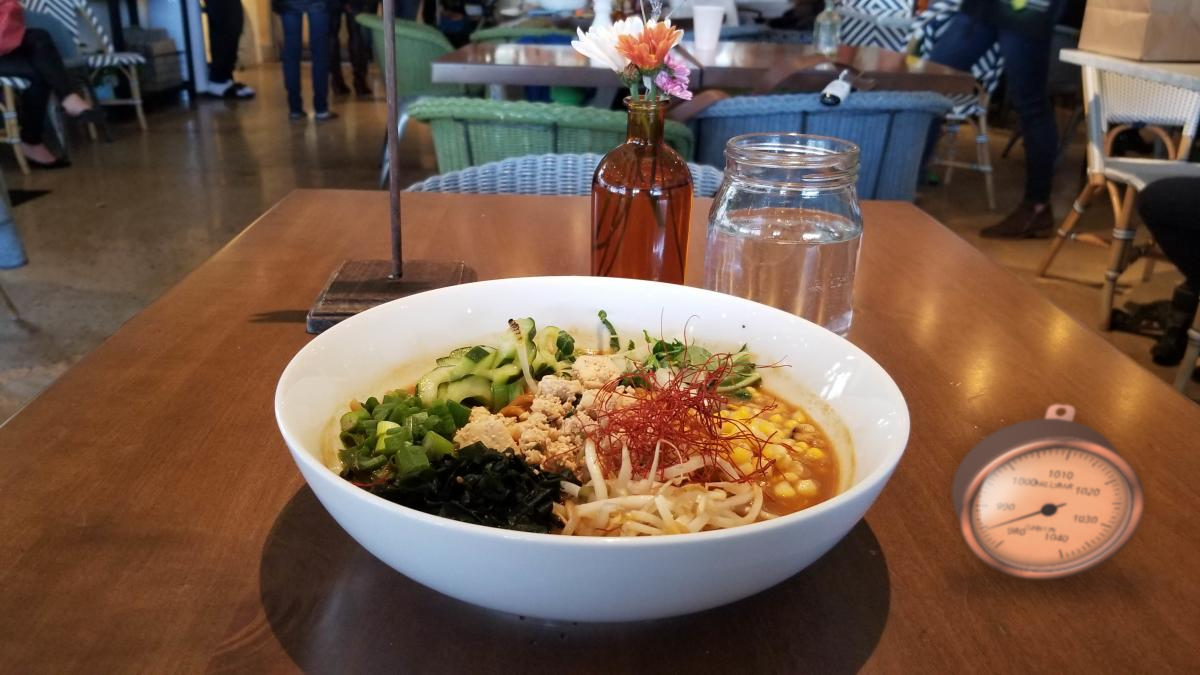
985
